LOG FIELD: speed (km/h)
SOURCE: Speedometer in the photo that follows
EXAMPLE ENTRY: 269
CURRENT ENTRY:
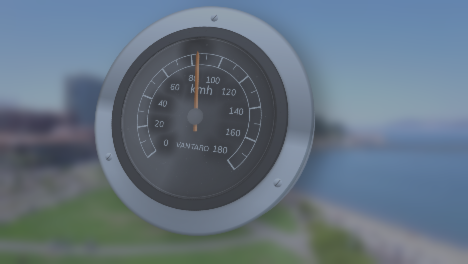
85
